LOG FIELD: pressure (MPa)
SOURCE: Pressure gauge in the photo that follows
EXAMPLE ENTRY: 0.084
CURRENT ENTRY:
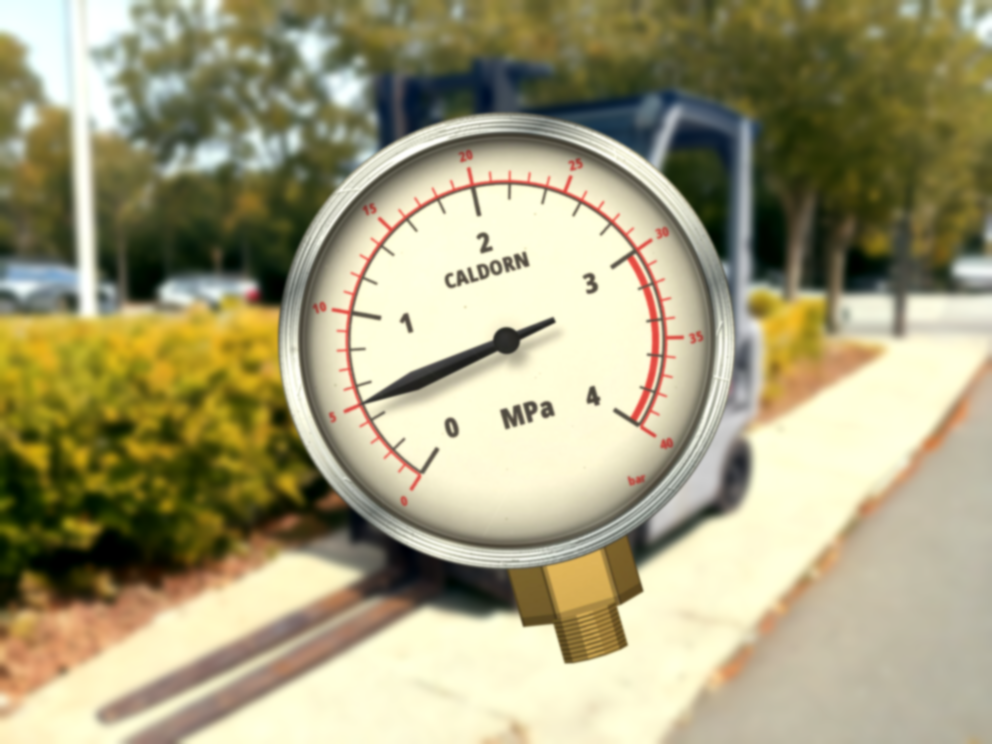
0.5
